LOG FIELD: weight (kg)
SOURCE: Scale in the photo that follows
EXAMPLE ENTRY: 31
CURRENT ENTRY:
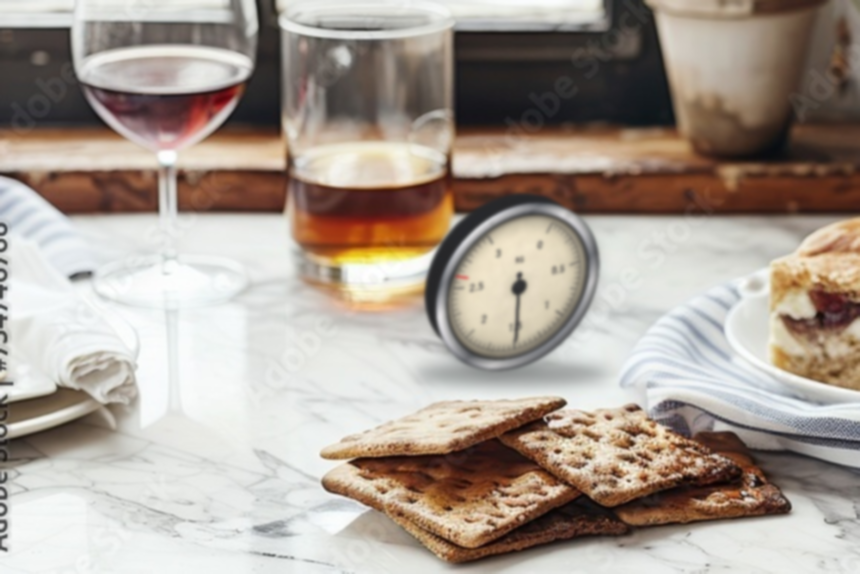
1.5
